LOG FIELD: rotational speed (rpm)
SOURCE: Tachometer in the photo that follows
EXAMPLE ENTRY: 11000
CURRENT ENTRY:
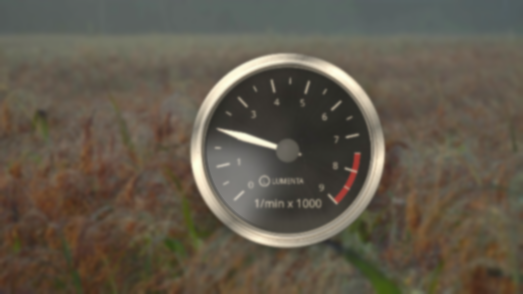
2000
